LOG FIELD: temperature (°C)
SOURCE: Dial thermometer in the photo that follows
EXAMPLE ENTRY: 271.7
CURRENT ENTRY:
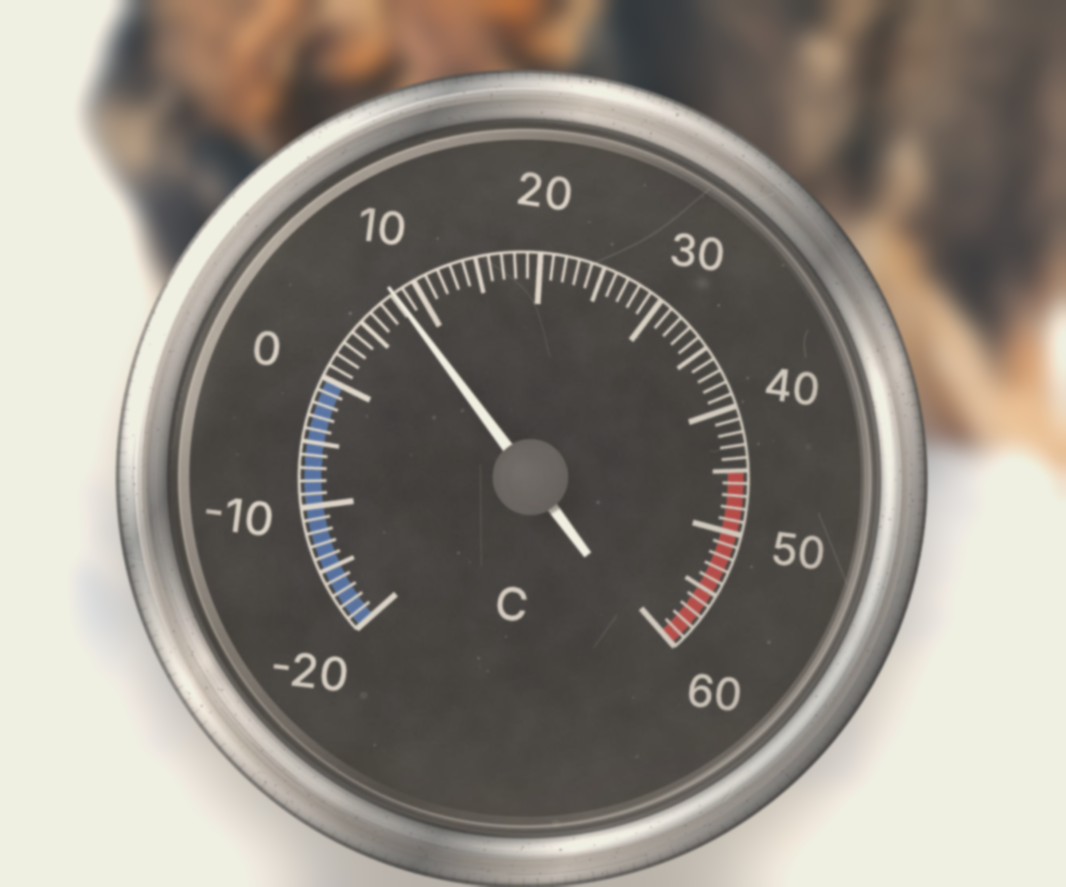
8
